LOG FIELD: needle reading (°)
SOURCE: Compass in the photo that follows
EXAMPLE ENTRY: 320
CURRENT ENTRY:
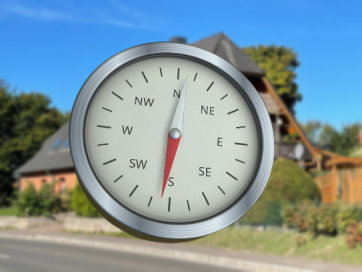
187.5
